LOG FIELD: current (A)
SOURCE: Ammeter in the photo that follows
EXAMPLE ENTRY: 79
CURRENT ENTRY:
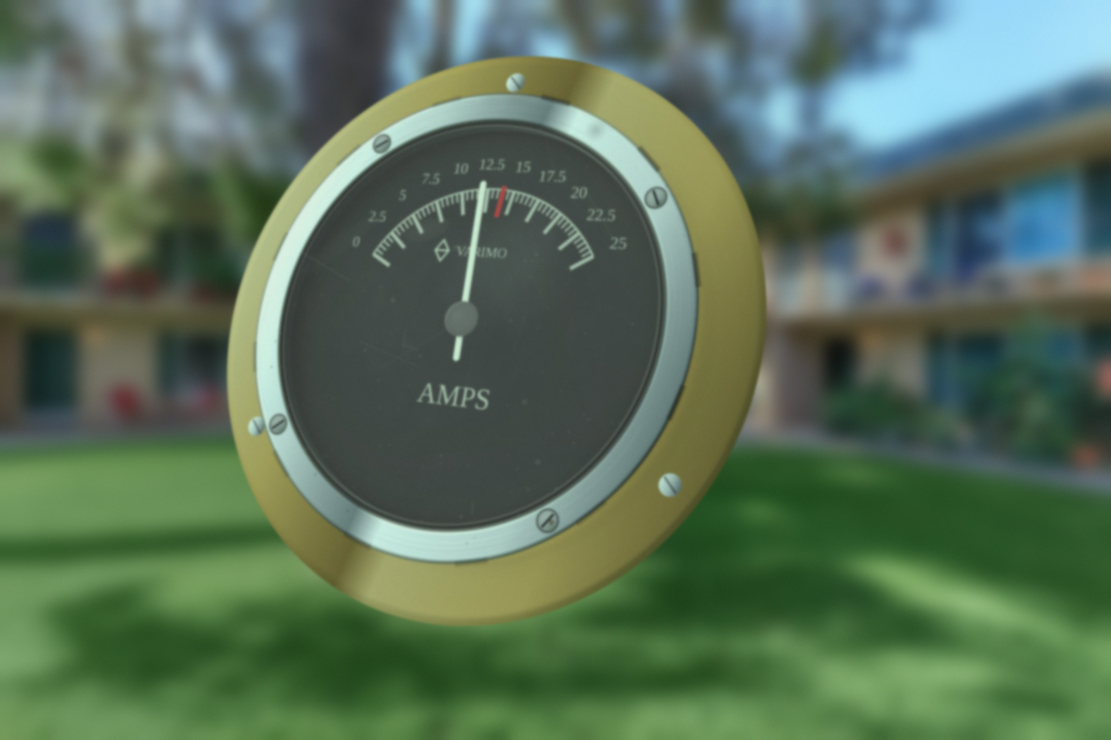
12.5
